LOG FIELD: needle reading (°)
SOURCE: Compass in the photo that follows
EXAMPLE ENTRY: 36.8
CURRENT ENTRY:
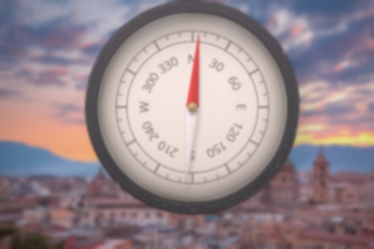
5
